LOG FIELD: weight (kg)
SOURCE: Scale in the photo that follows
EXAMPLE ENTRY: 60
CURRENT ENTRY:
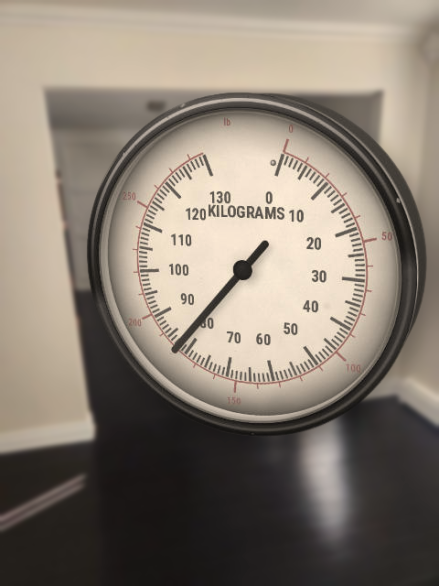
82
